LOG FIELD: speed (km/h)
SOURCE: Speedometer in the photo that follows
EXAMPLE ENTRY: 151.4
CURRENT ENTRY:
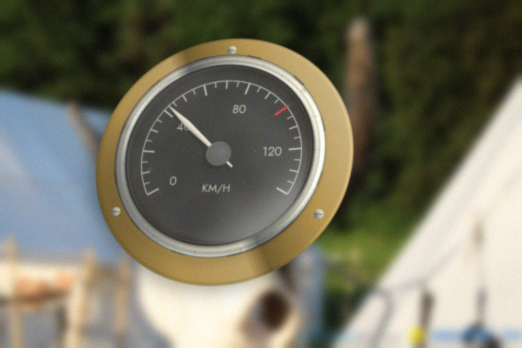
42.5
